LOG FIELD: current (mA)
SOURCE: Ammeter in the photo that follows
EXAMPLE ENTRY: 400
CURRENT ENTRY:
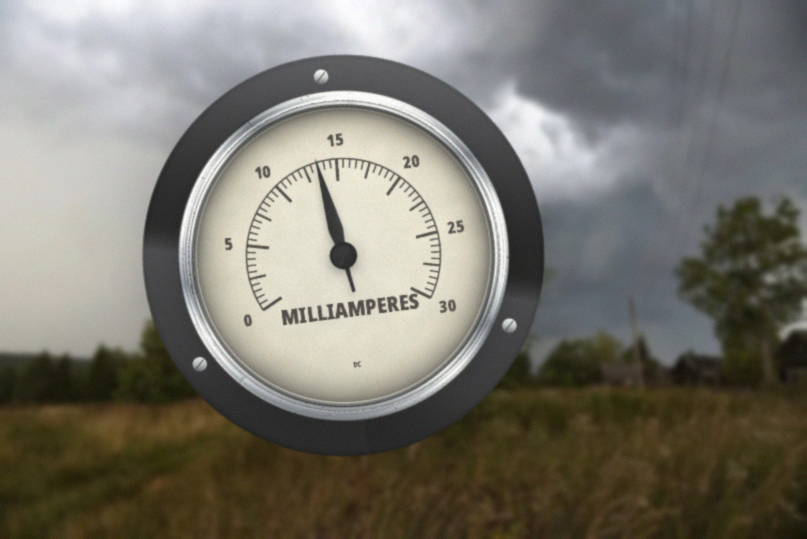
13.5
